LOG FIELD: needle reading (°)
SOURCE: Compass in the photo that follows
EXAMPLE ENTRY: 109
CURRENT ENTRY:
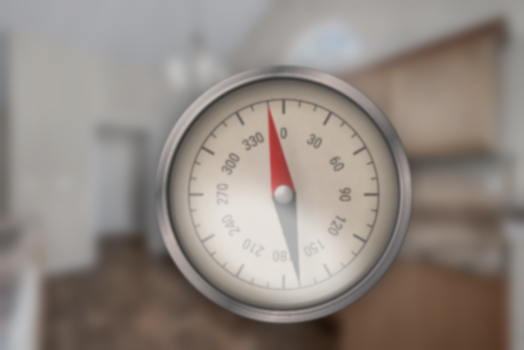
350
